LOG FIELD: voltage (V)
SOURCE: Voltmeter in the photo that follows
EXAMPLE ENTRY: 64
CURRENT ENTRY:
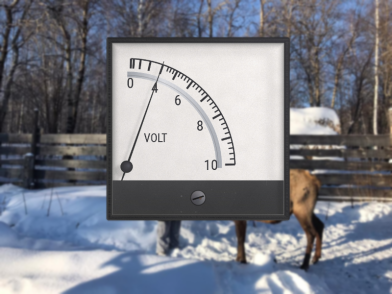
4
